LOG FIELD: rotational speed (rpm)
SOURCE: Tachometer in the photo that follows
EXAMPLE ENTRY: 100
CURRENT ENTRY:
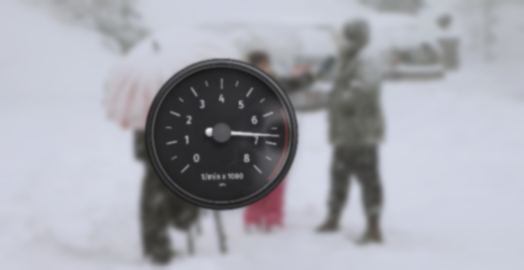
6750
